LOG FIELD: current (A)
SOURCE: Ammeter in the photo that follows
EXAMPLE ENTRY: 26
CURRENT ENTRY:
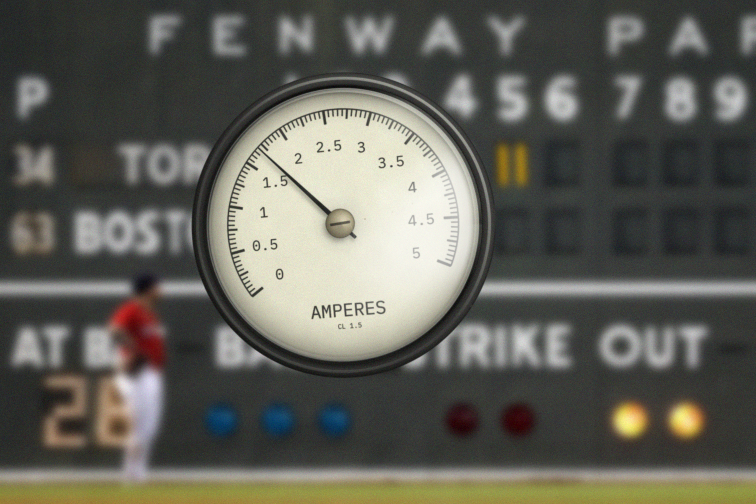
1.7
